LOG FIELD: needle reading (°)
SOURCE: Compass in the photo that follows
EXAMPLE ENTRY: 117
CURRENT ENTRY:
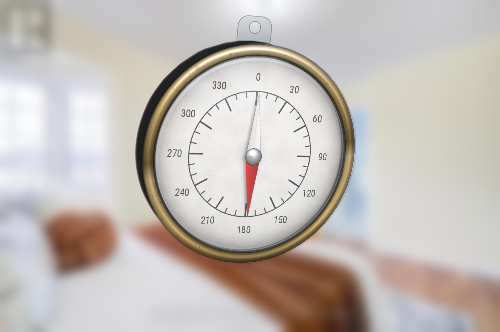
180
